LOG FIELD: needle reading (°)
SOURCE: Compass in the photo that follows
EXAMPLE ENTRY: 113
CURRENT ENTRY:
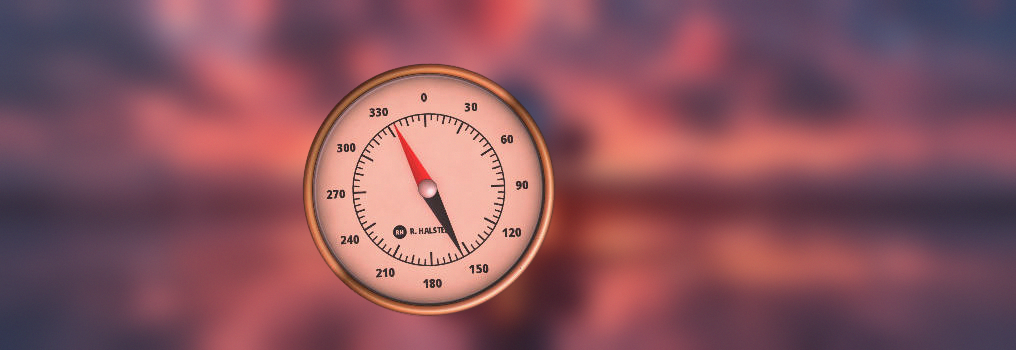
335
